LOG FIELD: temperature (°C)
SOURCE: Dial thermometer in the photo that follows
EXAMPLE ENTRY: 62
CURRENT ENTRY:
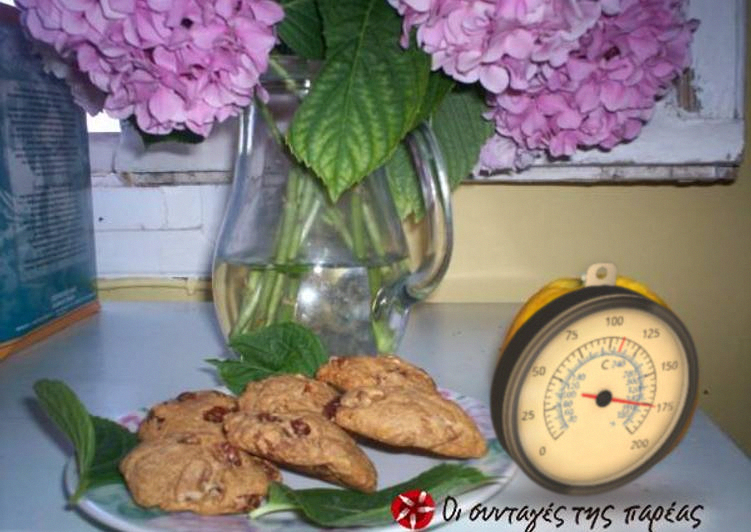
175
